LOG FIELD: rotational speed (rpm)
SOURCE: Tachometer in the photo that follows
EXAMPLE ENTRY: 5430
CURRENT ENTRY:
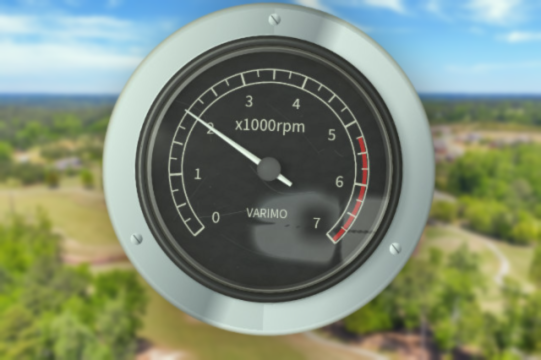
2000
